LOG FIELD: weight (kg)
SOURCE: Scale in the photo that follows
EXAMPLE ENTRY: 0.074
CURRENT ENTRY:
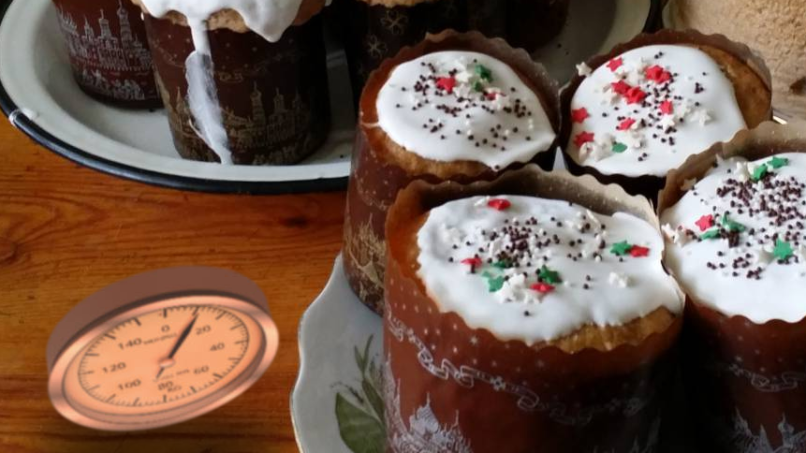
10
